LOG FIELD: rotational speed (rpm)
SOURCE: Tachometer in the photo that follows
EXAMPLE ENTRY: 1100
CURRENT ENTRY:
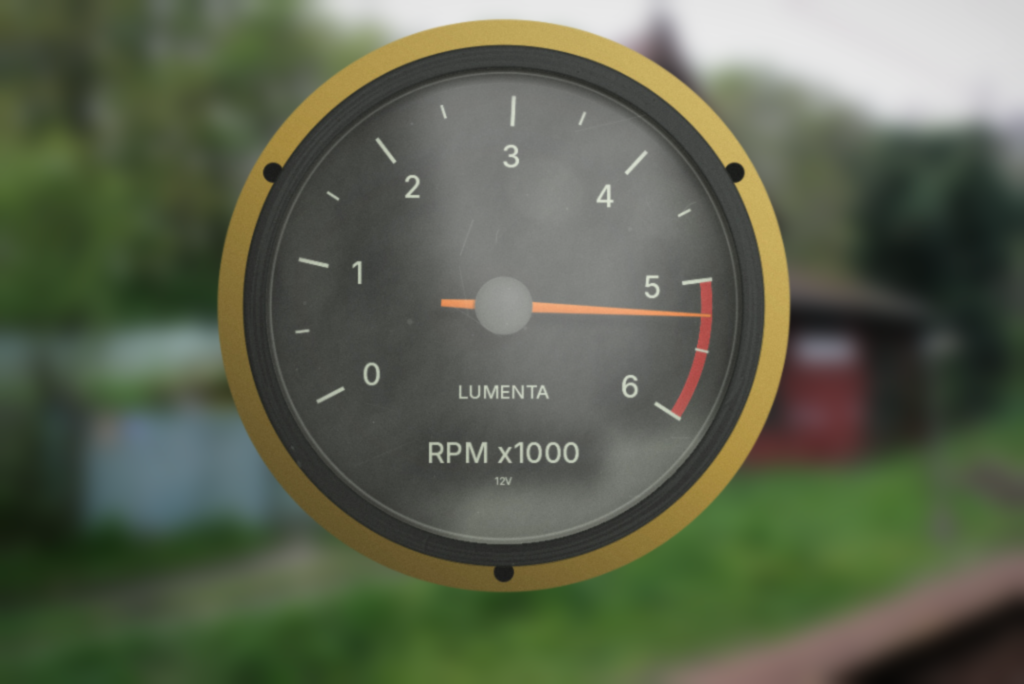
5250
